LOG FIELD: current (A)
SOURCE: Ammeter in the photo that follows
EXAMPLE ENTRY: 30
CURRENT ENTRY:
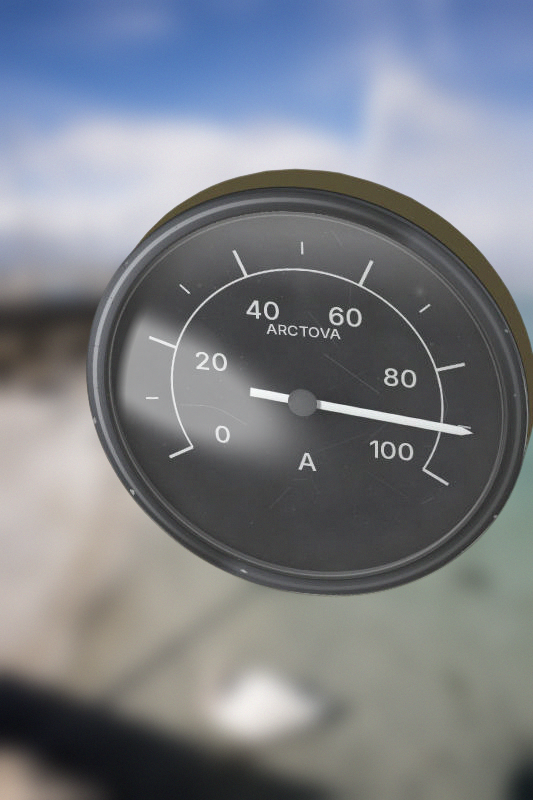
90
